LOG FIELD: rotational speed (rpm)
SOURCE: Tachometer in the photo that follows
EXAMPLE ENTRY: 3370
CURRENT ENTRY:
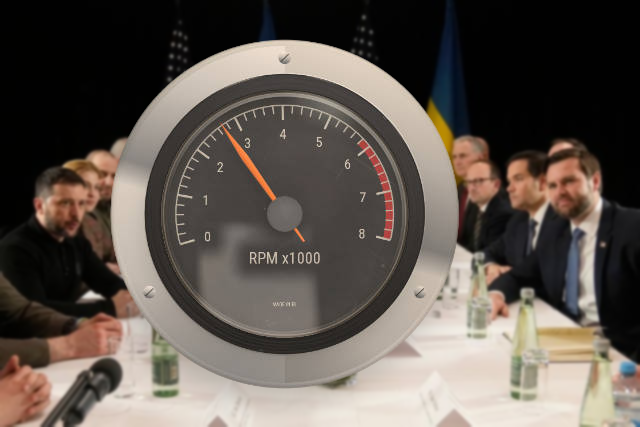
2700
